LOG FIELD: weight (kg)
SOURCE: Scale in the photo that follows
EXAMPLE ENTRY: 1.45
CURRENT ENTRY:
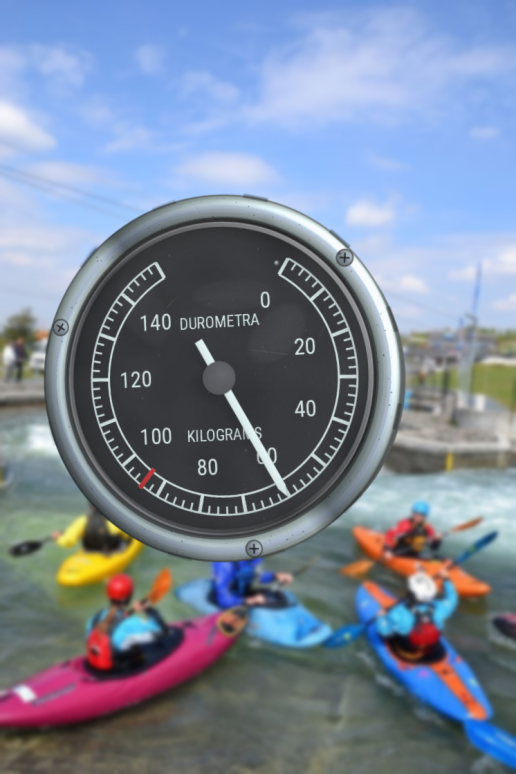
60
